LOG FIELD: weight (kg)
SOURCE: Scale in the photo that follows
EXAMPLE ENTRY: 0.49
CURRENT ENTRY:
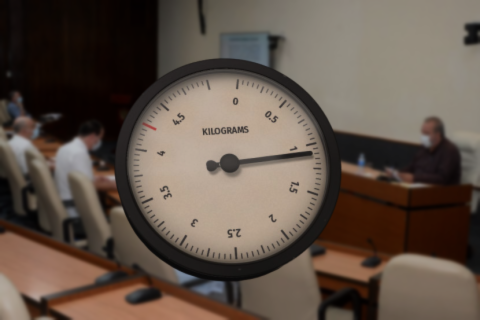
1.1
